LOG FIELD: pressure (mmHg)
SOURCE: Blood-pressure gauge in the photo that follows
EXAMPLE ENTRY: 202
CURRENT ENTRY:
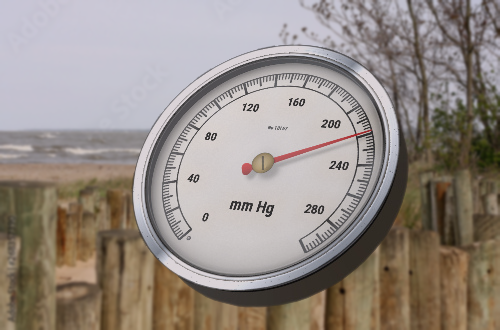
220
